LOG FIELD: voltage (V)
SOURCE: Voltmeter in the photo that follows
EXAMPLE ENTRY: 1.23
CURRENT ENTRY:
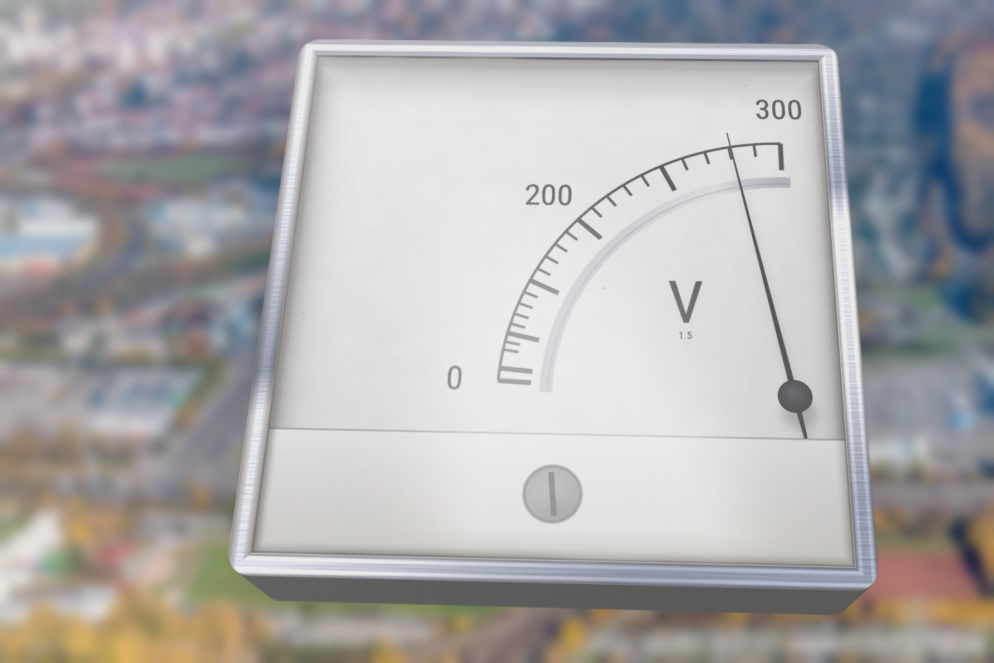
280
